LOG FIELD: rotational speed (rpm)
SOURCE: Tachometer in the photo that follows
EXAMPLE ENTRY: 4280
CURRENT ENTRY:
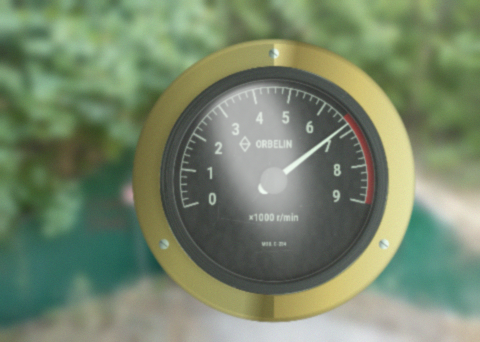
6800
